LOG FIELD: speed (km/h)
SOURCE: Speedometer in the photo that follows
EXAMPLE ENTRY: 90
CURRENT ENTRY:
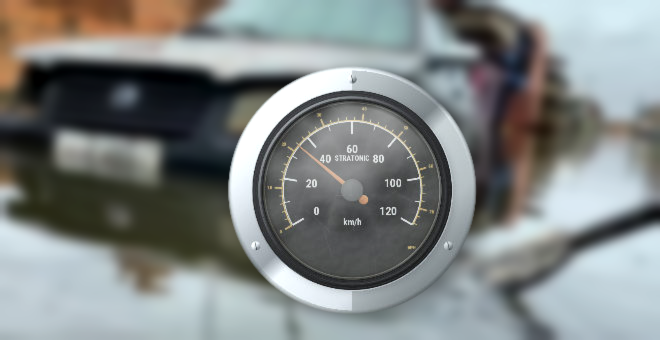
35
